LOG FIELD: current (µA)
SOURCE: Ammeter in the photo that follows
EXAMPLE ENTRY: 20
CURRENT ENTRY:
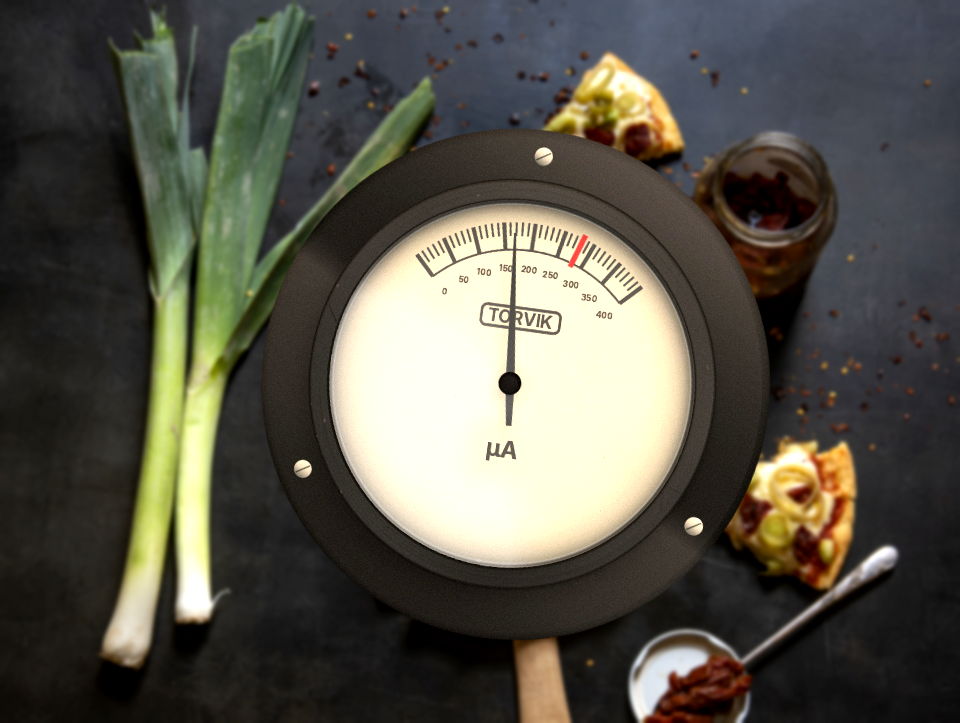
170
